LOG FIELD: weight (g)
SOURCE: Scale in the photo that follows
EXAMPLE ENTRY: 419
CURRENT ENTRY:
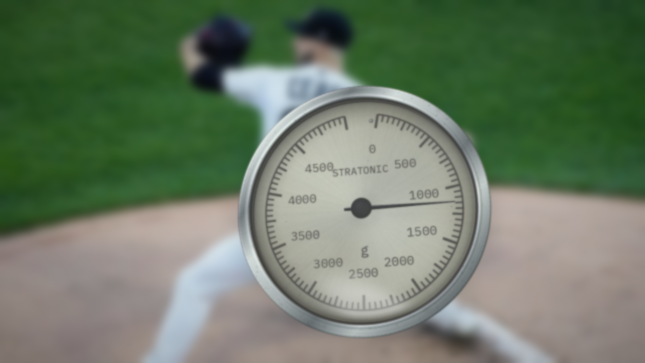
1150
